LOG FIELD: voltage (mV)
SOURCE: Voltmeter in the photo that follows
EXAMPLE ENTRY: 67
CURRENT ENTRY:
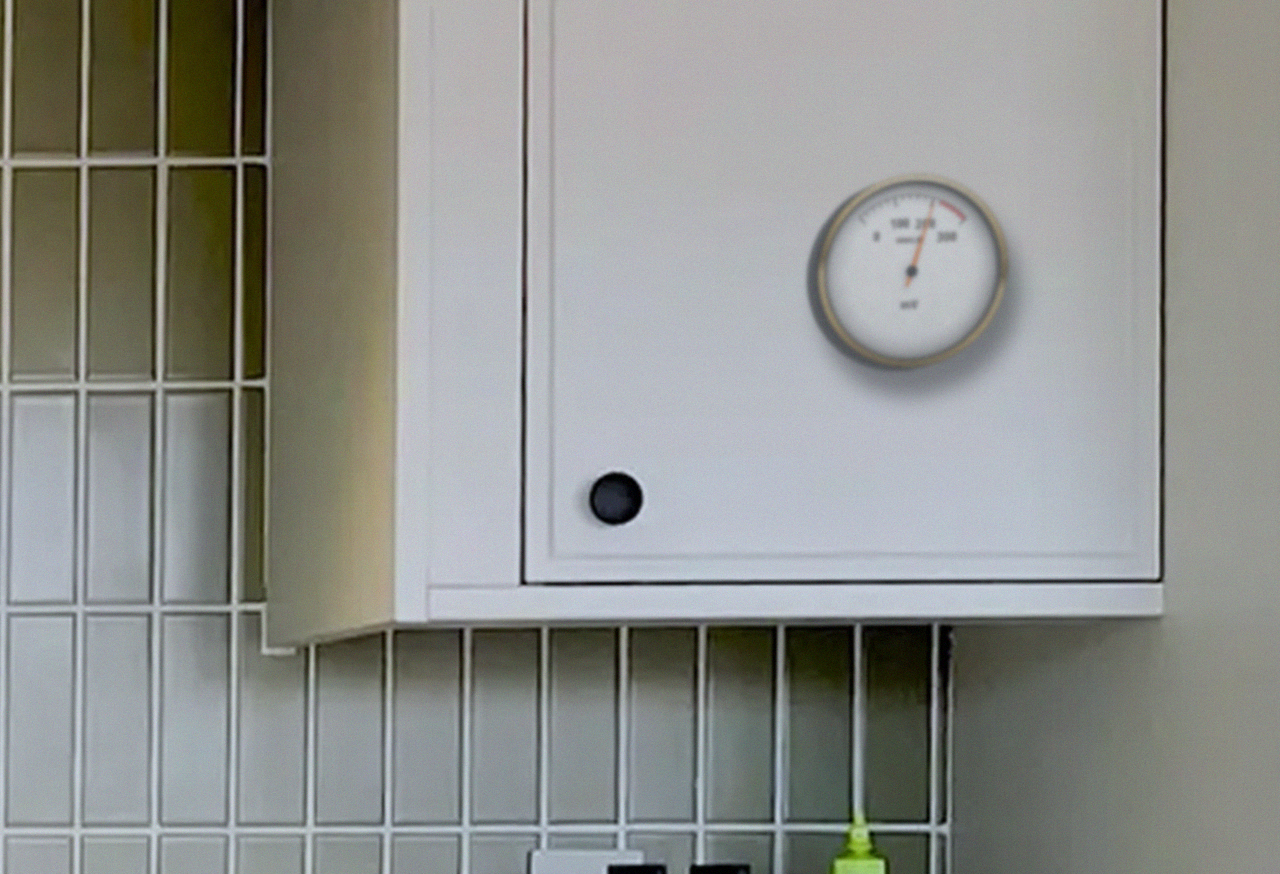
200
